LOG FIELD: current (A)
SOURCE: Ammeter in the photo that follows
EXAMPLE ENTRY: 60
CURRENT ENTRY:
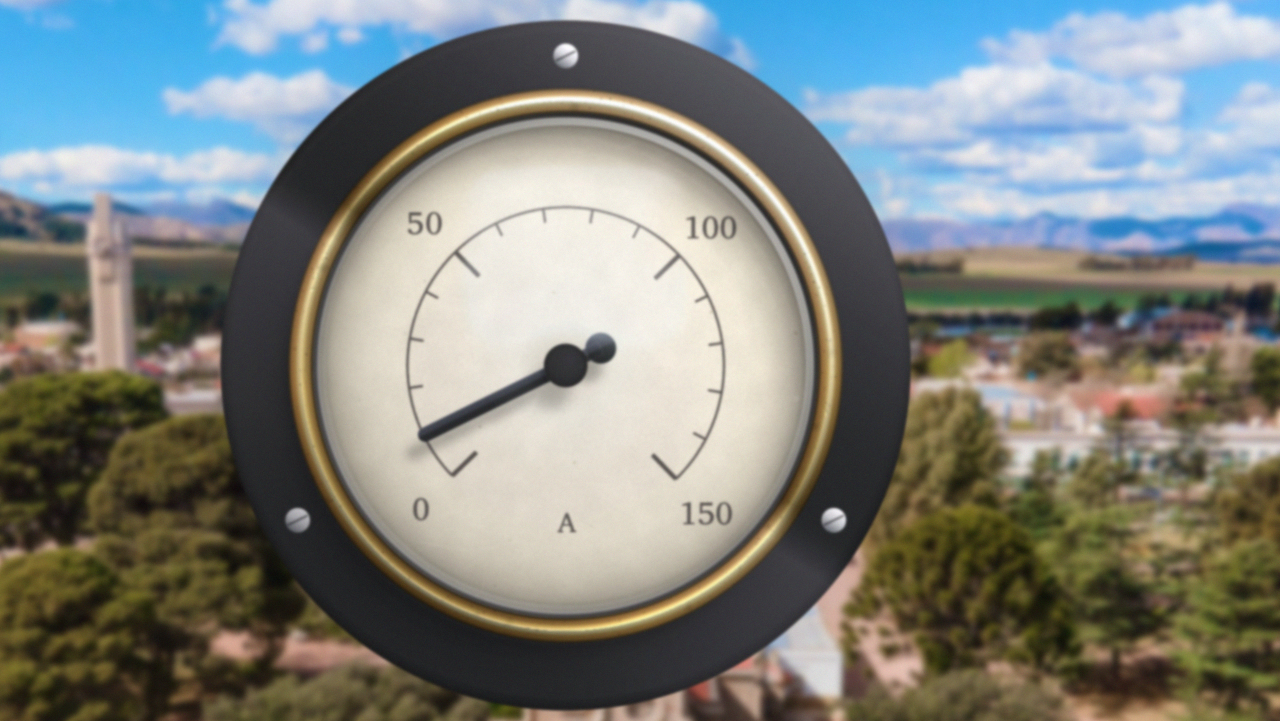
10
